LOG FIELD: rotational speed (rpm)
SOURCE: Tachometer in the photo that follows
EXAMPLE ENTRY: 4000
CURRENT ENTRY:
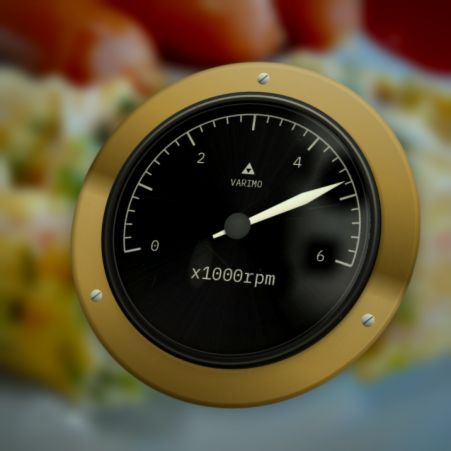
4800
